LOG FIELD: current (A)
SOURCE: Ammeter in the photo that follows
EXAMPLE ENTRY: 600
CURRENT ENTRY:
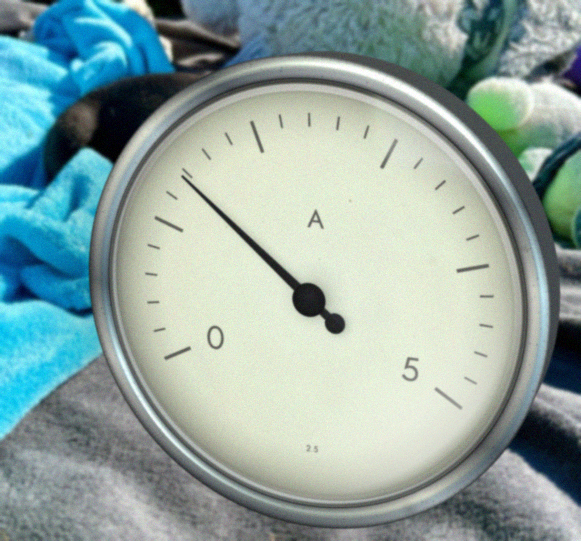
1.4
